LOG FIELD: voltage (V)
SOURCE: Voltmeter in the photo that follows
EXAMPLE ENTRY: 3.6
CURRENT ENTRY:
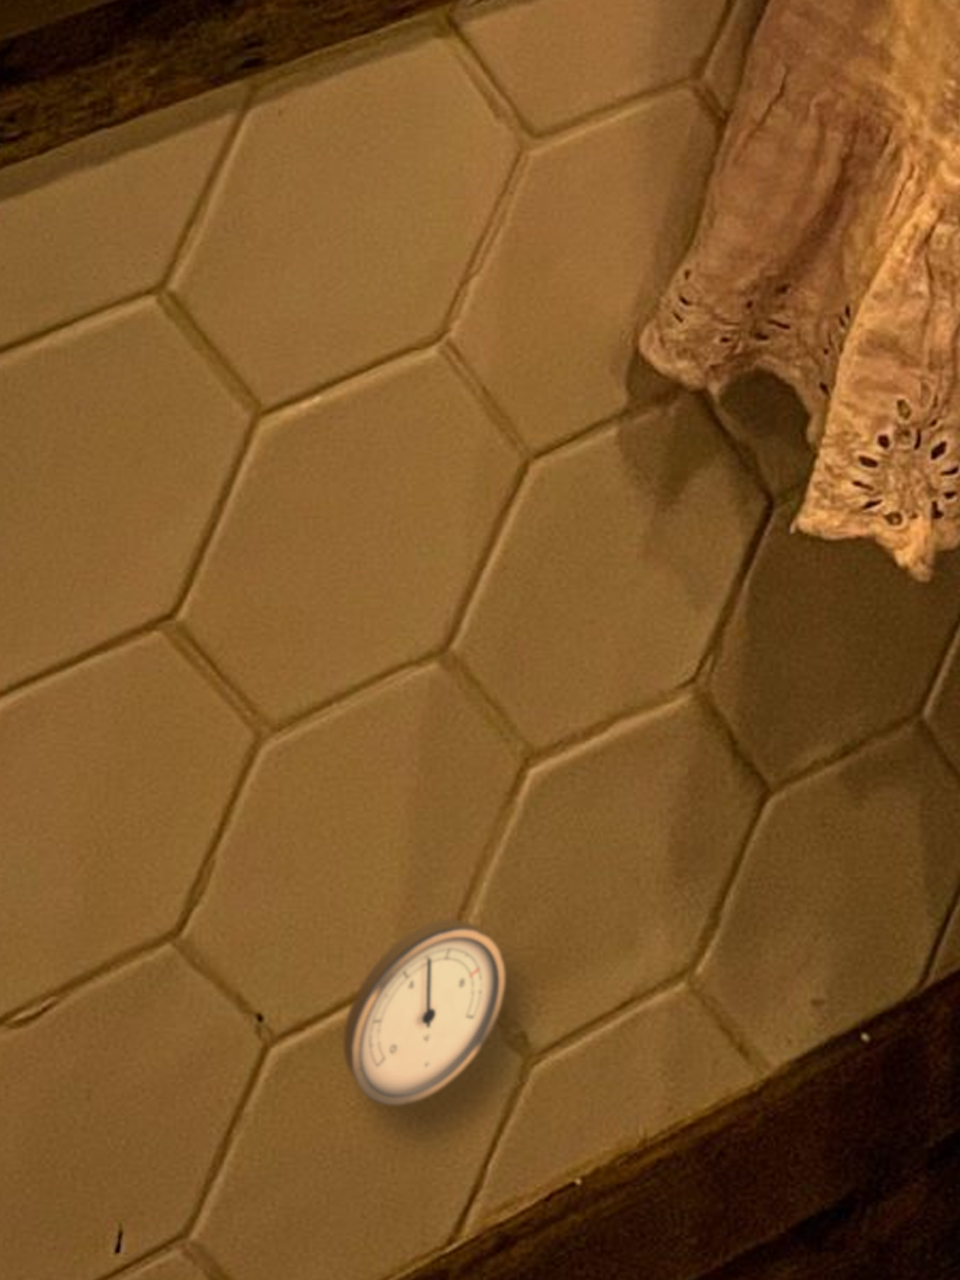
5
